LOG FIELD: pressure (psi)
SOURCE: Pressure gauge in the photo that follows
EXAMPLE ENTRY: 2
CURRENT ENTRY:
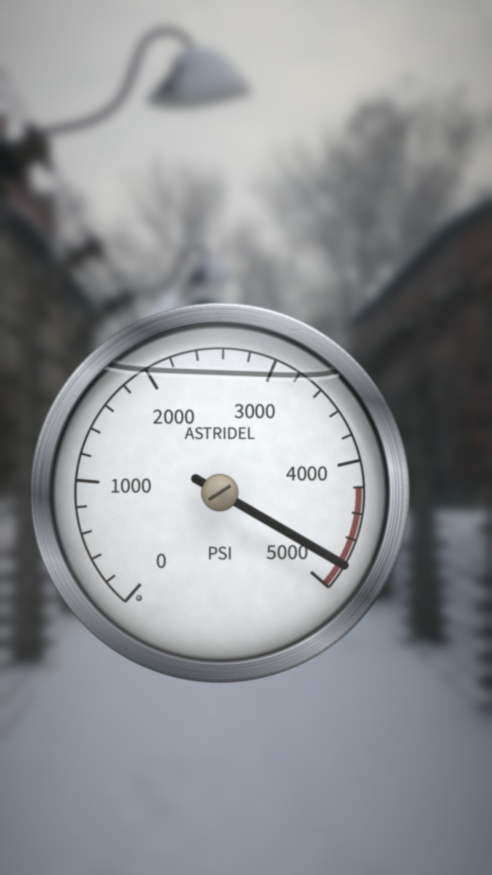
4800
